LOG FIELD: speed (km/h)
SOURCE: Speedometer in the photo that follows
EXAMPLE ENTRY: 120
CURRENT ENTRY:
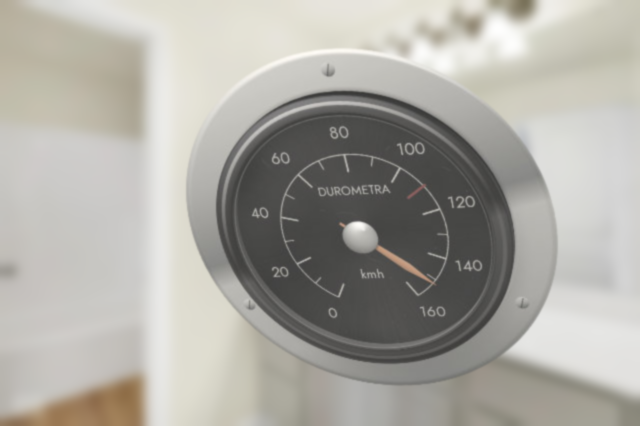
150
